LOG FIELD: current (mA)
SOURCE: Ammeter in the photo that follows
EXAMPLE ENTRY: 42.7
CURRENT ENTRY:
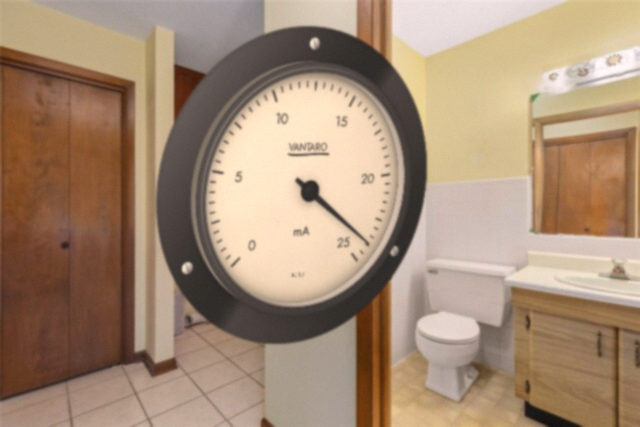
24
